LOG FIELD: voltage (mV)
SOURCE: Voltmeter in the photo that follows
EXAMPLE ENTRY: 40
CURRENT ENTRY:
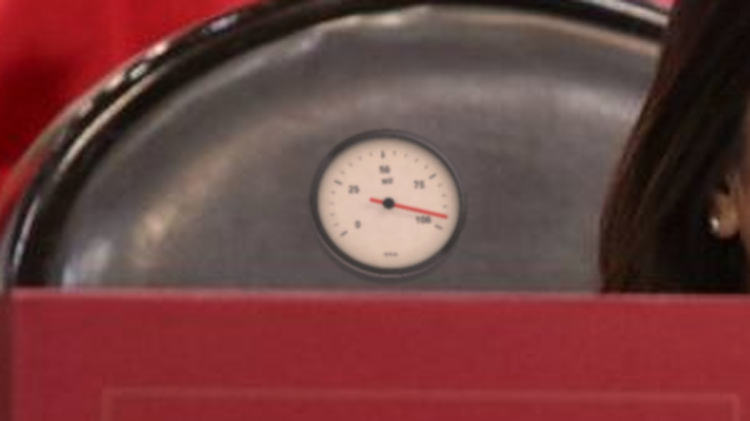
95
